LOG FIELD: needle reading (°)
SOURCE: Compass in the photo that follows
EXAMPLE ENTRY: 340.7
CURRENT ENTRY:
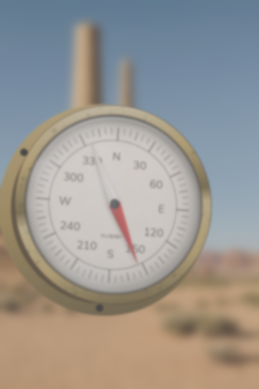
155
